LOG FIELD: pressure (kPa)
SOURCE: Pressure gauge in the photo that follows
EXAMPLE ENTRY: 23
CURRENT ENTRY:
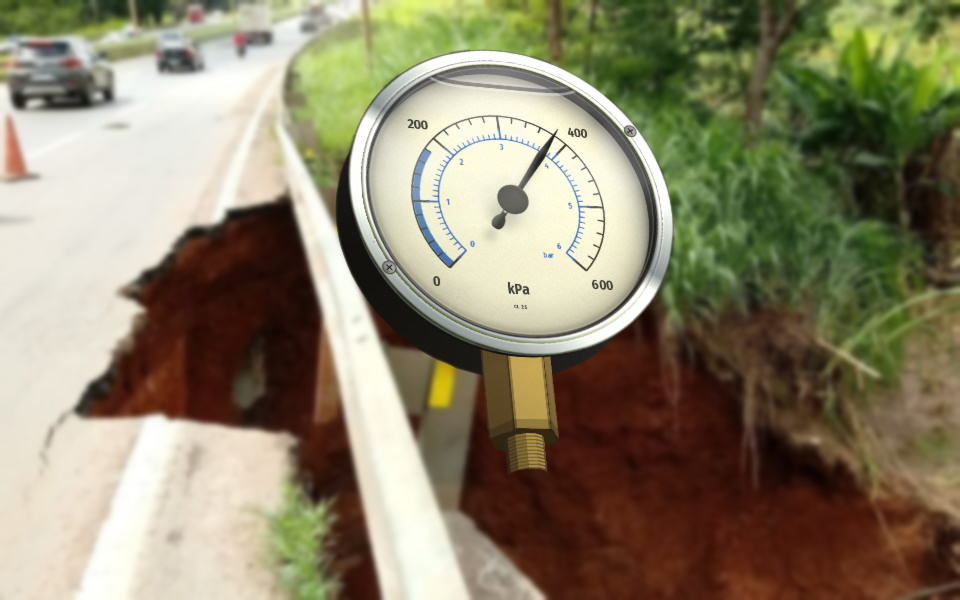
380
